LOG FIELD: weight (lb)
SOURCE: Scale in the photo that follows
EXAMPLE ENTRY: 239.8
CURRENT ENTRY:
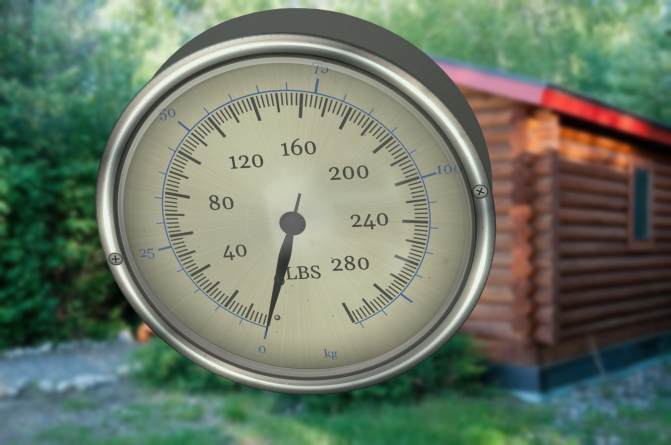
0
